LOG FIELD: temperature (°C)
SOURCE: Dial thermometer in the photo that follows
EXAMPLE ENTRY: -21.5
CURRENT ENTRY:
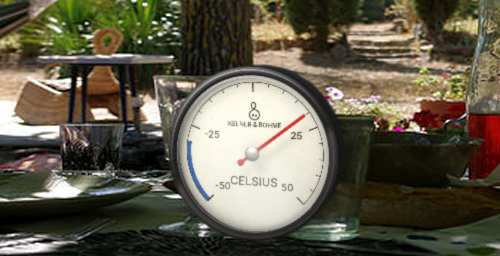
20
